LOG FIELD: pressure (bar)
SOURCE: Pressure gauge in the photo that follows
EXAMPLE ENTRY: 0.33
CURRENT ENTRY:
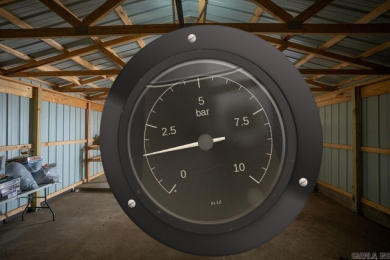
1.5
